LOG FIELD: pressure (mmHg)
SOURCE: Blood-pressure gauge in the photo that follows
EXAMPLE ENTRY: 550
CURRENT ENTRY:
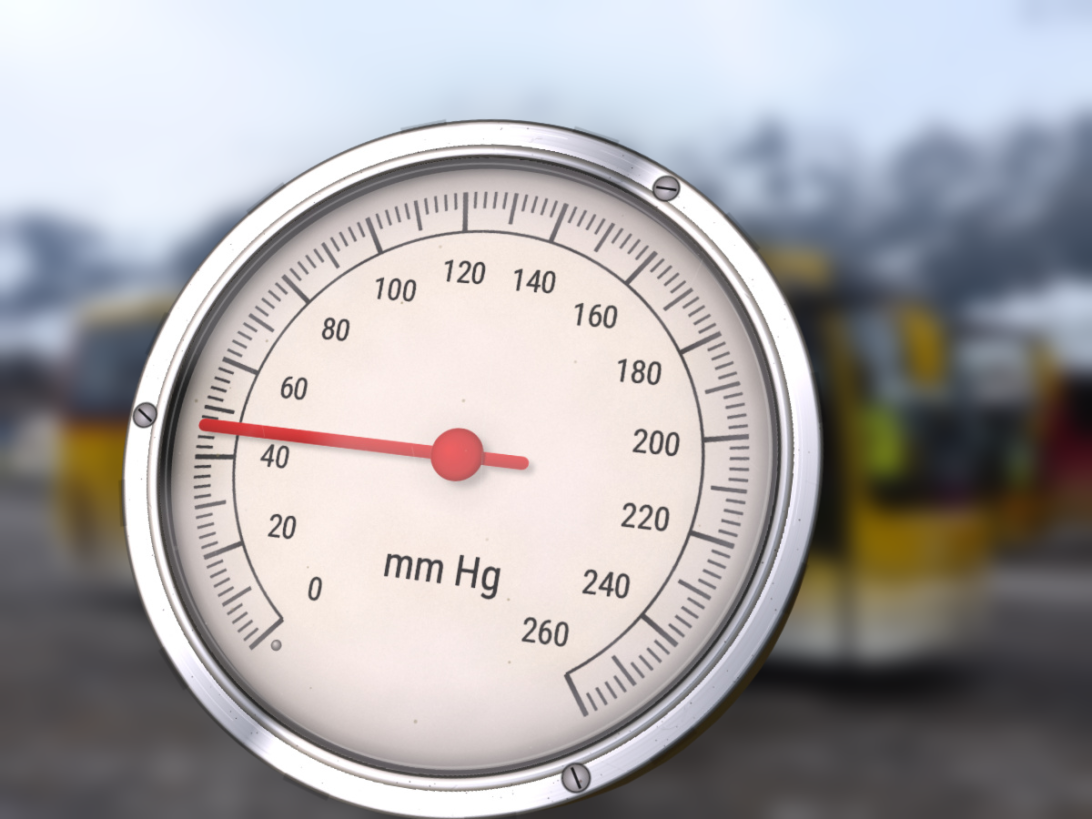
46
